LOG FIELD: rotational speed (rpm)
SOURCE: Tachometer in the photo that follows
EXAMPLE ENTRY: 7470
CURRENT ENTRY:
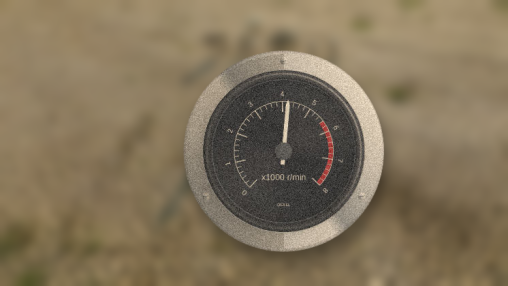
4200
